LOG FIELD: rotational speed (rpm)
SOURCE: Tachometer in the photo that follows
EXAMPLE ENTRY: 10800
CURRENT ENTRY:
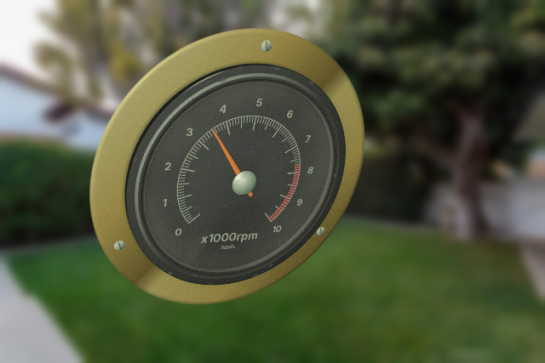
3500
